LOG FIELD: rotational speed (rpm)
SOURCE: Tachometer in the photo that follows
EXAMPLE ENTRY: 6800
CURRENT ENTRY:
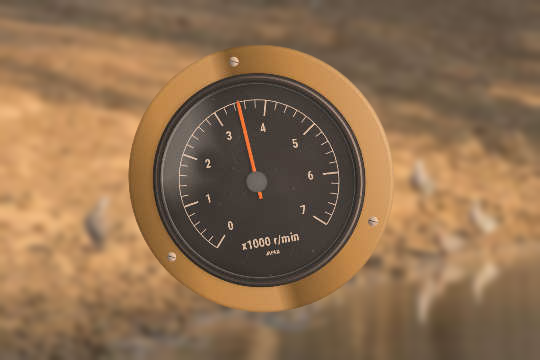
3500
